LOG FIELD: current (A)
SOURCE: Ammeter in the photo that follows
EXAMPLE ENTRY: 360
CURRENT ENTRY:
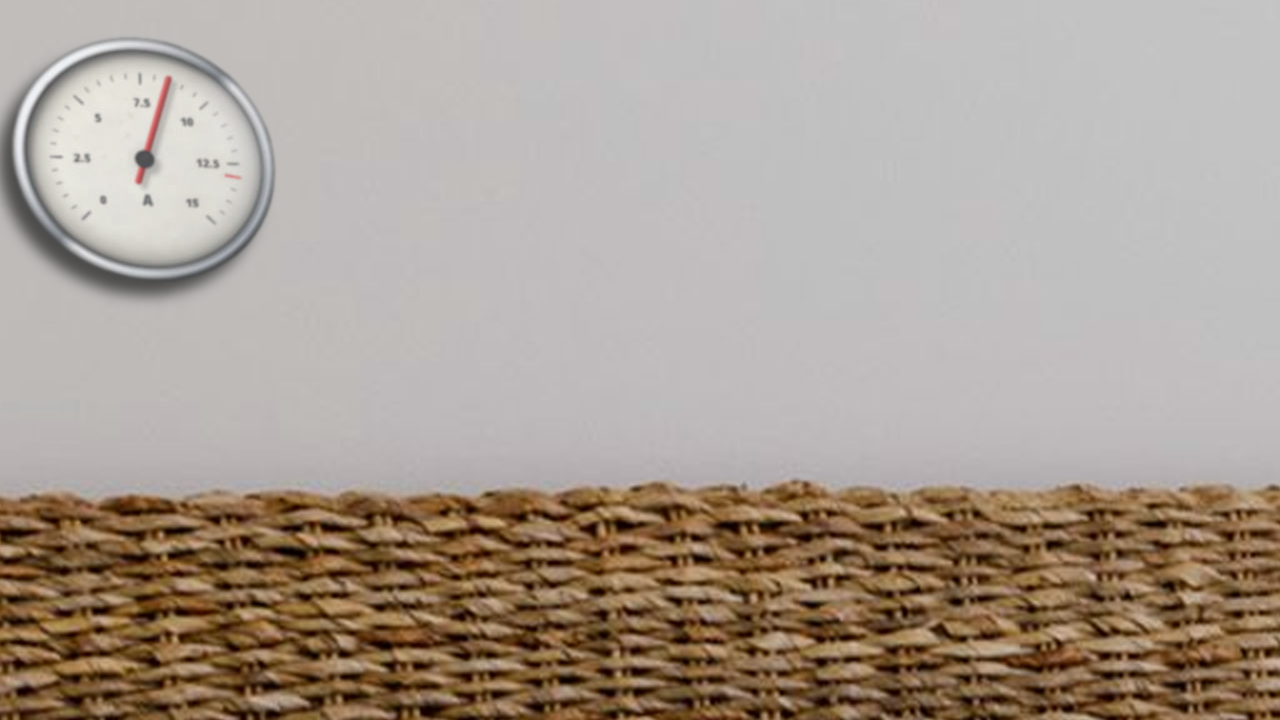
8.5
